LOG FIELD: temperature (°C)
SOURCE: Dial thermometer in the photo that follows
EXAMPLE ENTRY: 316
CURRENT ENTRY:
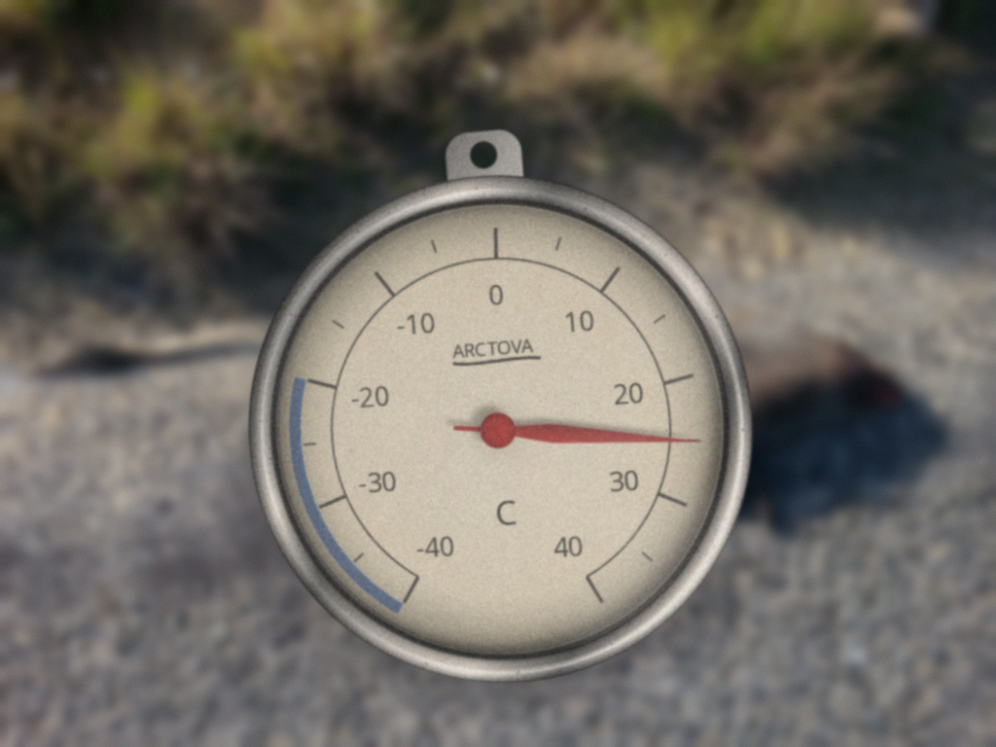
25
